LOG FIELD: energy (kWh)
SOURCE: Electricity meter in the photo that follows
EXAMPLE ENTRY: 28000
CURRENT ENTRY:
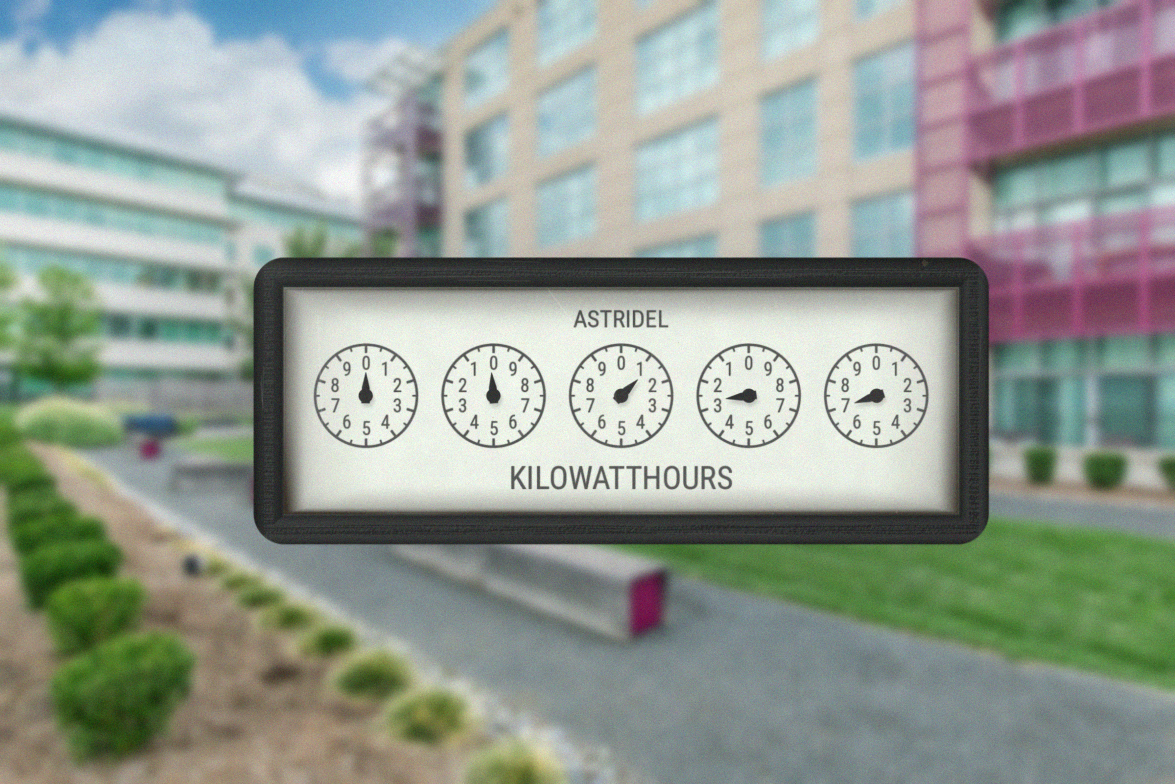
127
